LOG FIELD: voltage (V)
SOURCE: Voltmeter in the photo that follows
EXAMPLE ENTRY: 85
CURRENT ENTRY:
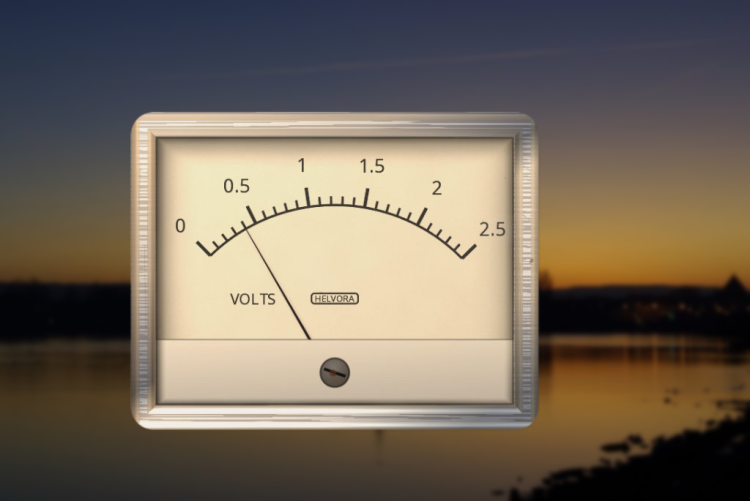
0.4
